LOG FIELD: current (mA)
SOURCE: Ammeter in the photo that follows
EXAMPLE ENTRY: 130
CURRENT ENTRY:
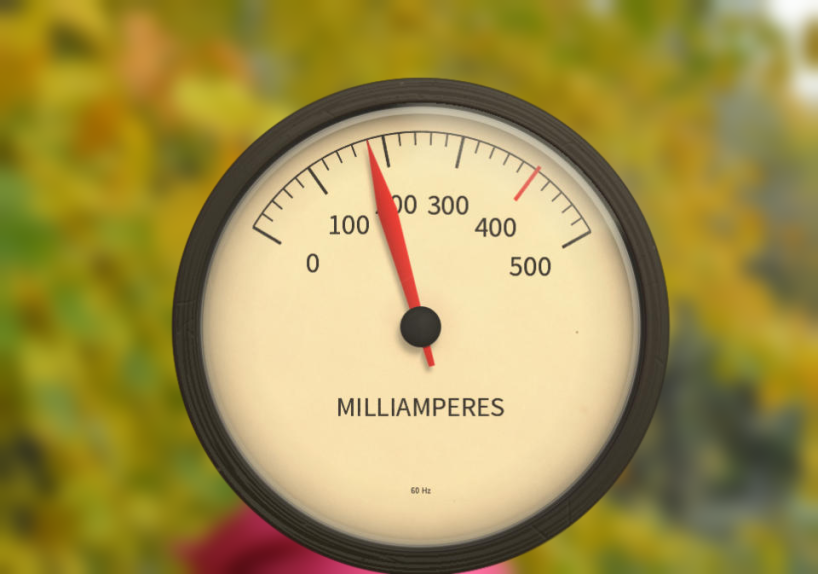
180
